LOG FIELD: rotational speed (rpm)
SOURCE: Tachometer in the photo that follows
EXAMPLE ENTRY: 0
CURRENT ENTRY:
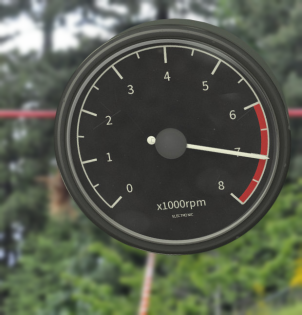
7000
